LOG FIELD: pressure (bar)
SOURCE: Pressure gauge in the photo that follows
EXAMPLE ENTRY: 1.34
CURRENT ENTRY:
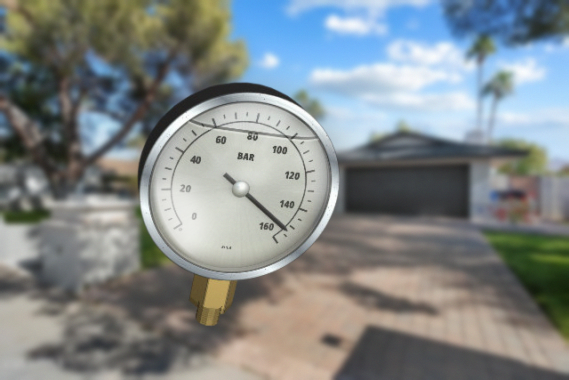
152.5
